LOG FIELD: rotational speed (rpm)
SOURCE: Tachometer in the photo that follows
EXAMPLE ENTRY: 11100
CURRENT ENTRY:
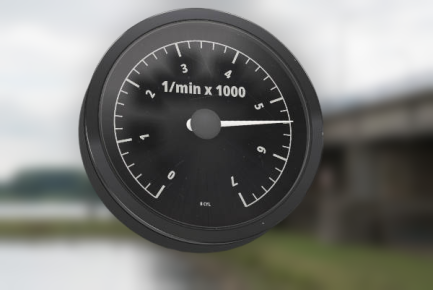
5400
